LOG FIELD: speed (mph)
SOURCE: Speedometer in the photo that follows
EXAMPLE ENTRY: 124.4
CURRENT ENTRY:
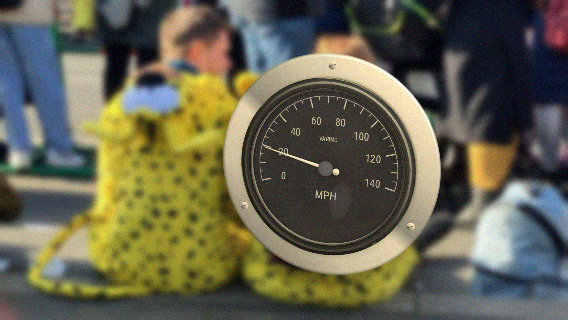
20
